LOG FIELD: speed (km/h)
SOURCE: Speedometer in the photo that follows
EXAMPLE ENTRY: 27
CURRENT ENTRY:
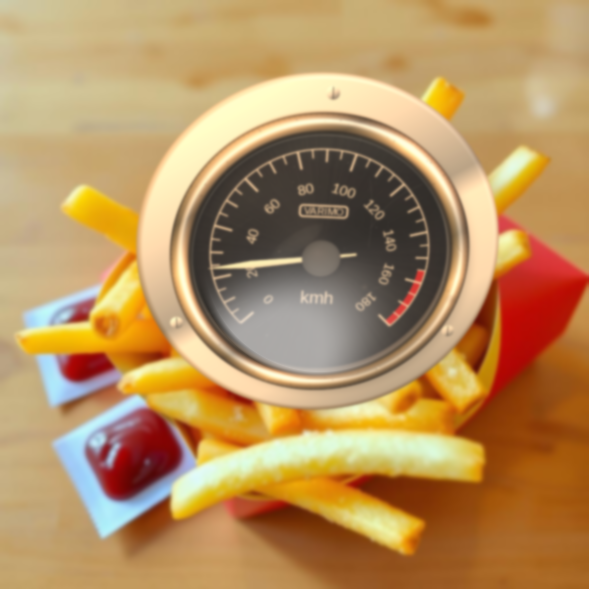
25
